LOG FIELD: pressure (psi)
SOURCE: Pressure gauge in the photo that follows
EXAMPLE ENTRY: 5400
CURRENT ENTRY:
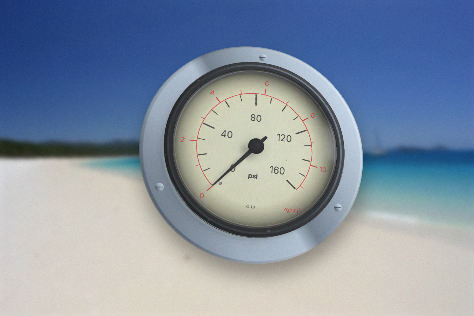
0
